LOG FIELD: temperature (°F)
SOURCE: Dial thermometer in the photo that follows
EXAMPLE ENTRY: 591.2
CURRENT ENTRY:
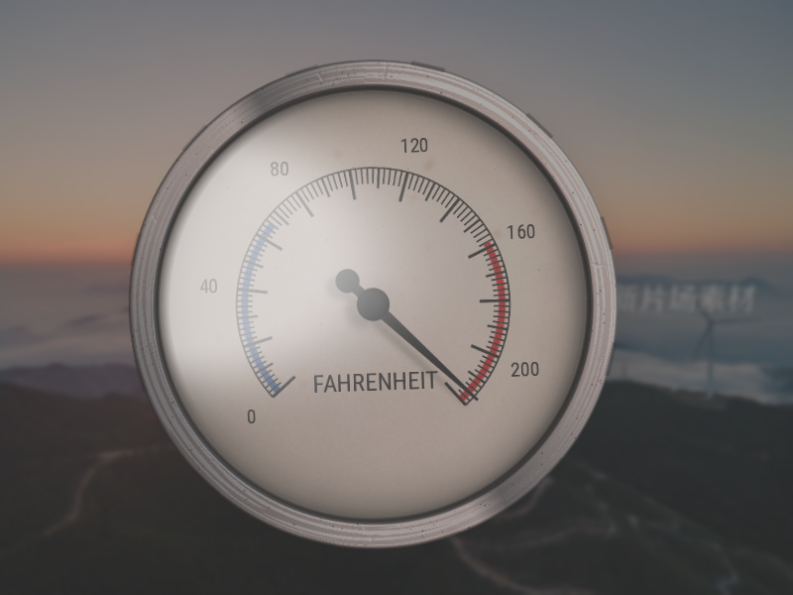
216
